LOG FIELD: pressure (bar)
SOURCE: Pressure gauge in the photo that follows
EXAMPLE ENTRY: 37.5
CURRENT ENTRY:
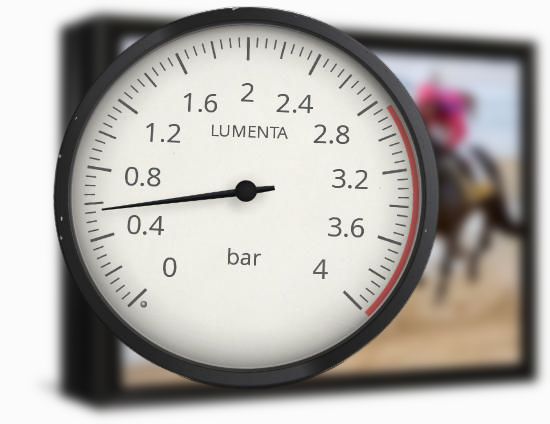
0.55
